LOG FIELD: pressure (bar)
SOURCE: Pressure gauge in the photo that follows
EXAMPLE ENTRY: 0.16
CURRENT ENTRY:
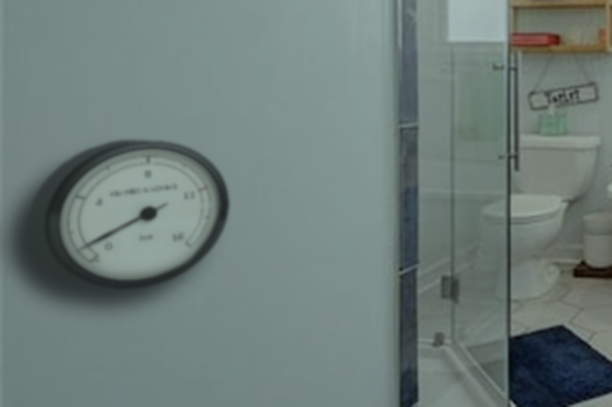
1
